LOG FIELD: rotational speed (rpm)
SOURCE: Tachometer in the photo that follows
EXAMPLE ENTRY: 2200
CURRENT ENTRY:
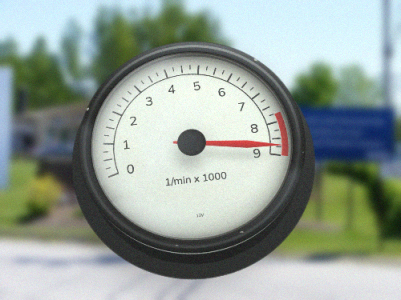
8750
